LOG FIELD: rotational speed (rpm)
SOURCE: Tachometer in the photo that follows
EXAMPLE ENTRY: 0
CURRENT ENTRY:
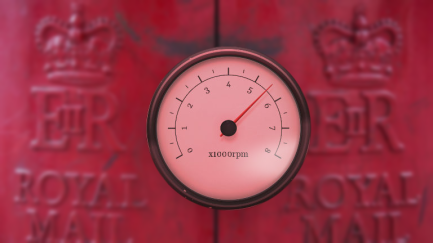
5500
